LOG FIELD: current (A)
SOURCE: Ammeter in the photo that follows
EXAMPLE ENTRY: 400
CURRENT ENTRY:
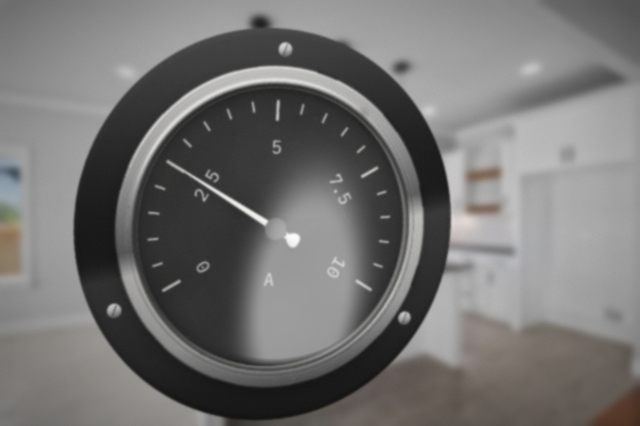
2.5
